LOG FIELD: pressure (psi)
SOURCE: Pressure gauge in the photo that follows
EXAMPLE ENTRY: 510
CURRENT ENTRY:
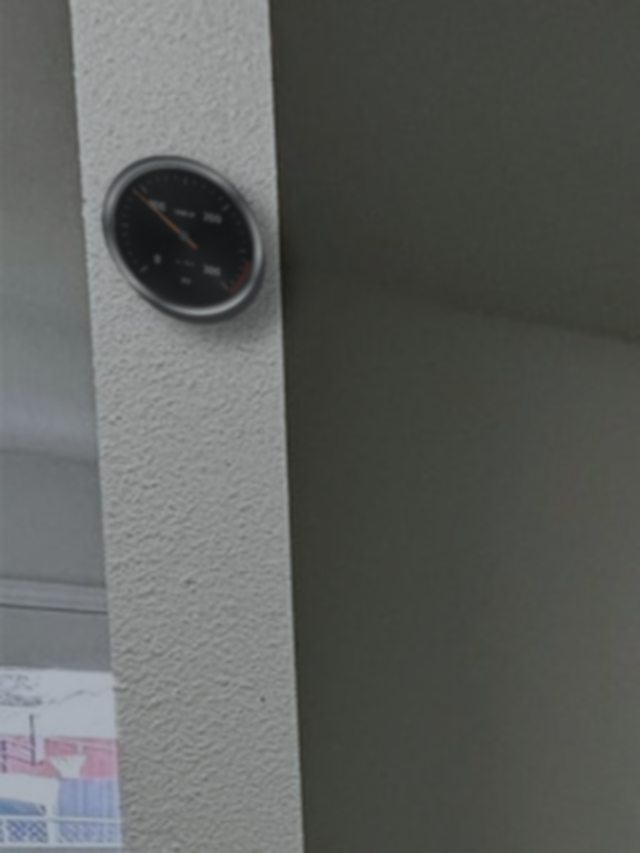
90
